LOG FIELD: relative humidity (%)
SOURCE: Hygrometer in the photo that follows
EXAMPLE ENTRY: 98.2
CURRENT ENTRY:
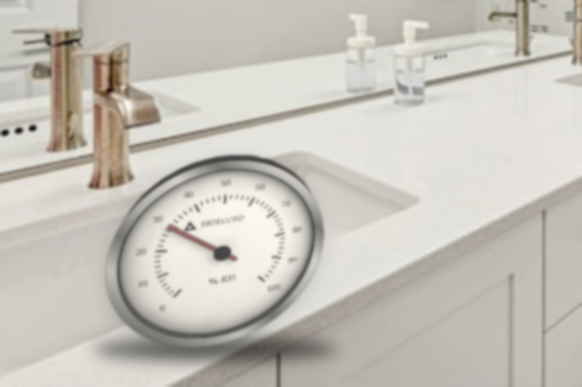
30
